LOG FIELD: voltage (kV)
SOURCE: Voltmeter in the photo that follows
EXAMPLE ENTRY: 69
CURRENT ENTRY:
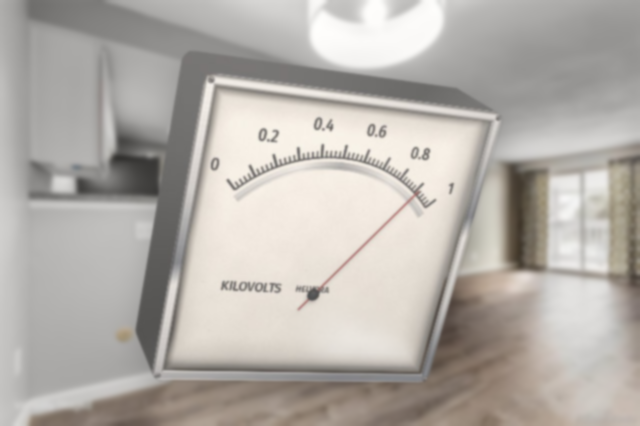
0.9
